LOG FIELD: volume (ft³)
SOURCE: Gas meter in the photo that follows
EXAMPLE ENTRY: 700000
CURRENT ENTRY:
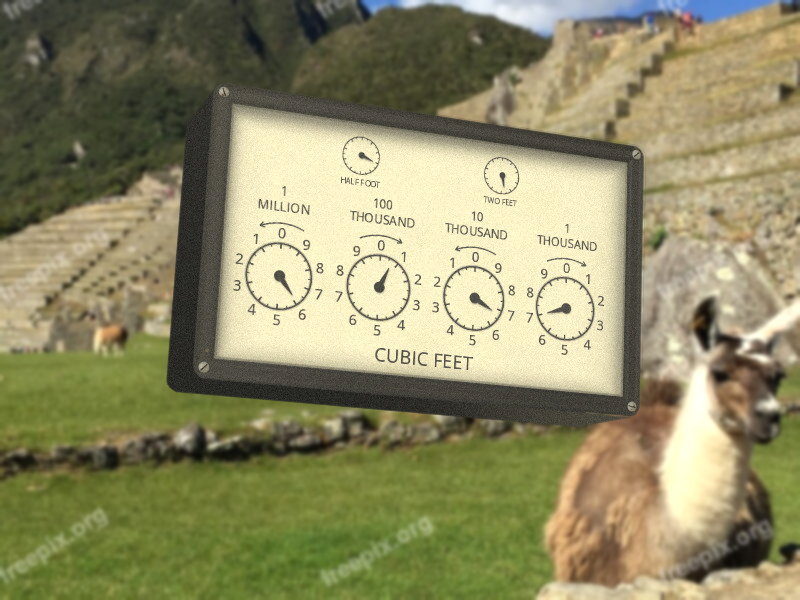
606700
